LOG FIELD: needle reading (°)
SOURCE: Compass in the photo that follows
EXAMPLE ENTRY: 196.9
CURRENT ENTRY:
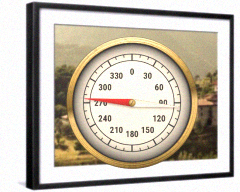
275
